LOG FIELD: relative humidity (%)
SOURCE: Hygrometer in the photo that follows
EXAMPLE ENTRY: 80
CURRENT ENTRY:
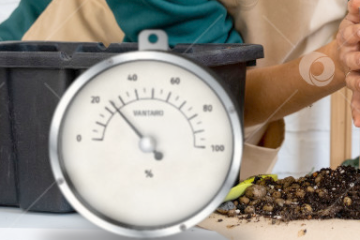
25
